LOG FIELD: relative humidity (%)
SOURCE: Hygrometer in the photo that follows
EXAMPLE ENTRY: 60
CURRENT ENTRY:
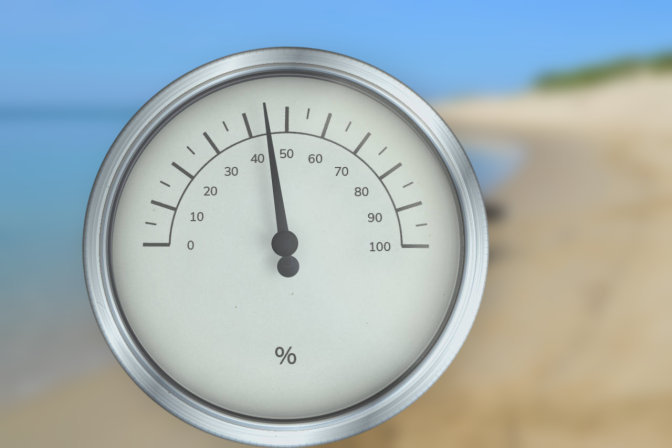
45
